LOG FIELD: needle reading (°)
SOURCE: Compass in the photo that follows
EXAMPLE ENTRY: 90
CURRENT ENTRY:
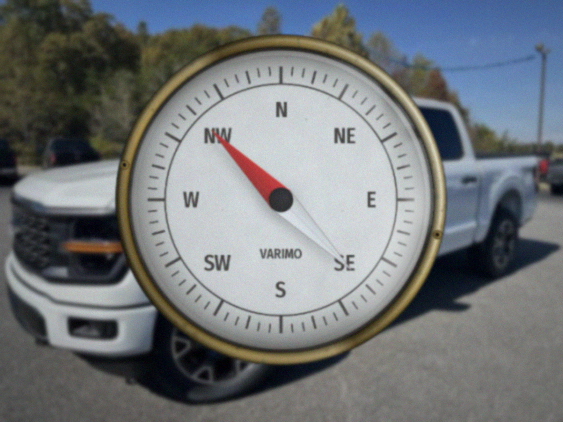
315
